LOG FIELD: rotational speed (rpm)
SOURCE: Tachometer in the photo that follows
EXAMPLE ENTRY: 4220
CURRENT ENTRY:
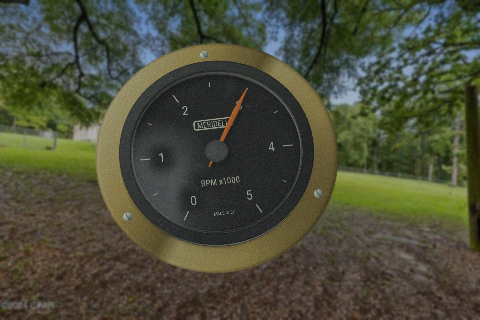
3000
